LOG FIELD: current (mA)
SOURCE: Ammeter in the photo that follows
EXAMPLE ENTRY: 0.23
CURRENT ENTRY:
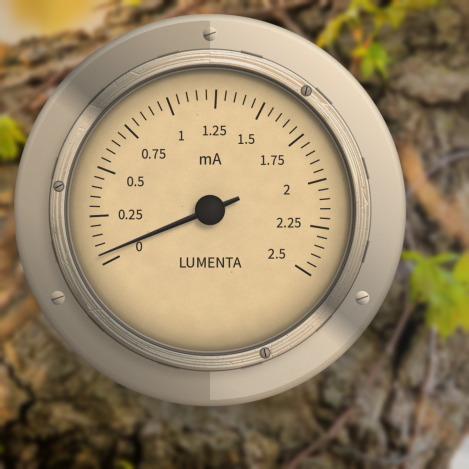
0.05
